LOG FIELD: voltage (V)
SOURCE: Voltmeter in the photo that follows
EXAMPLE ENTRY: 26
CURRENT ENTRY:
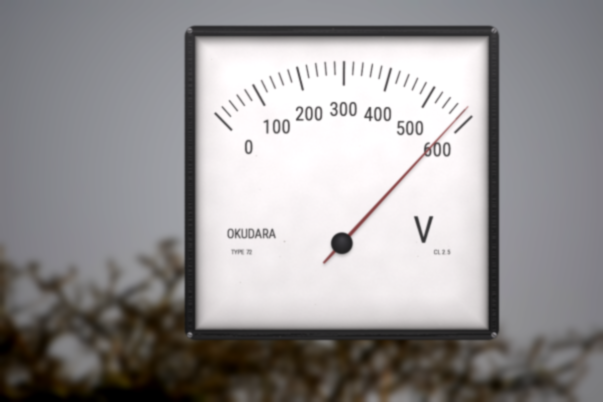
580
